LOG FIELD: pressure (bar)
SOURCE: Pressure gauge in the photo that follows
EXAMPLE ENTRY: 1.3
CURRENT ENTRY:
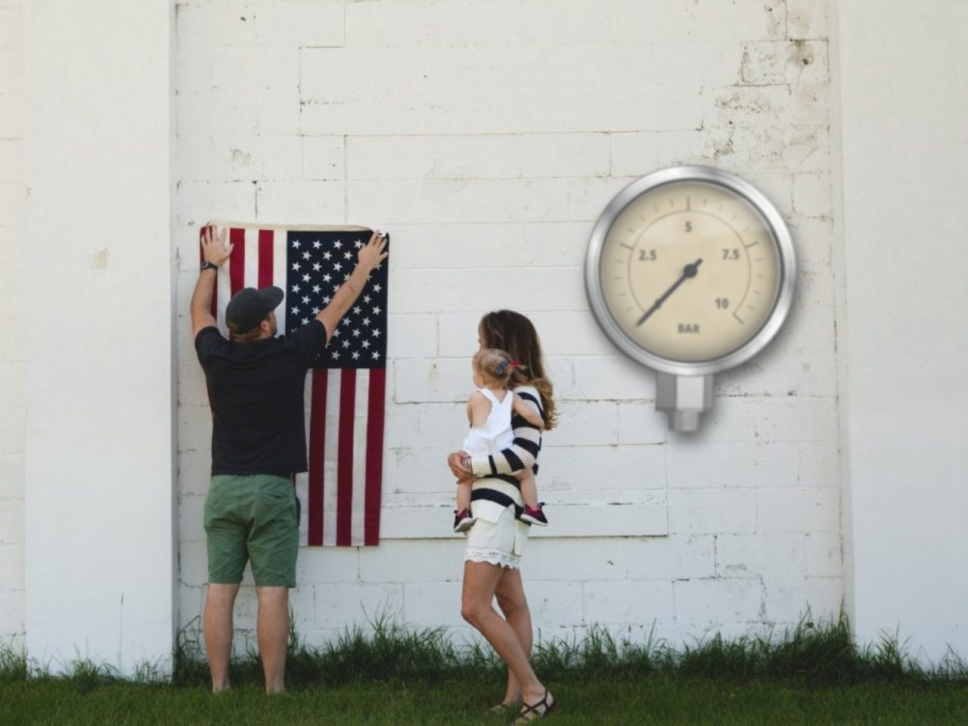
0
